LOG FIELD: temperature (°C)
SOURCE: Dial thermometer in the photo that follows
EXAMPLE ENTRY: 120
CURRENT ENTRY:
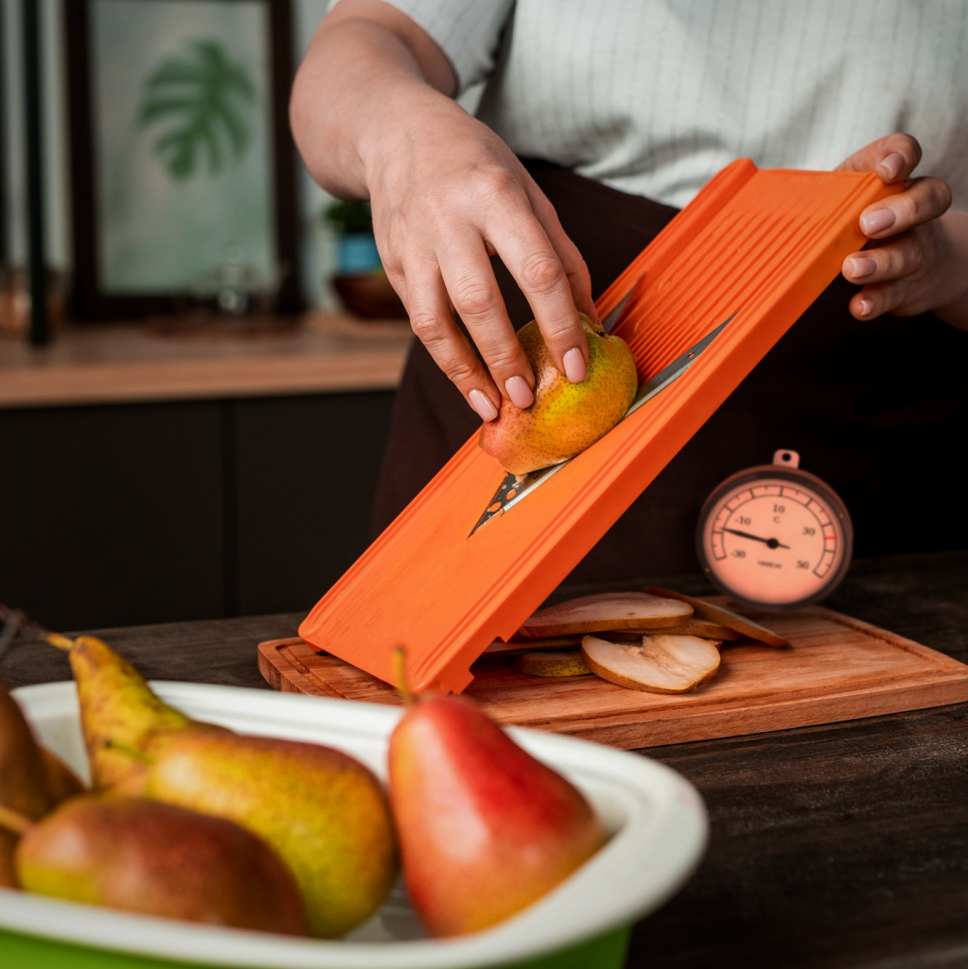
-17.5
